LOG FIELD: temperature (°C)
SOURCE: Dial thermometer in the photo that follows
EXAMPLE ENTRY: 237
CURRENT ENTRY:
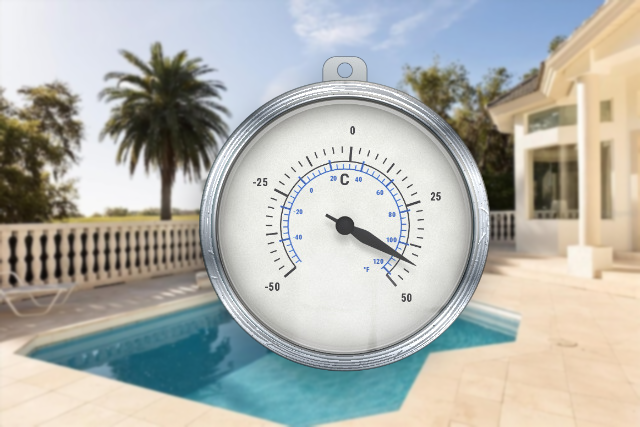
42.5
